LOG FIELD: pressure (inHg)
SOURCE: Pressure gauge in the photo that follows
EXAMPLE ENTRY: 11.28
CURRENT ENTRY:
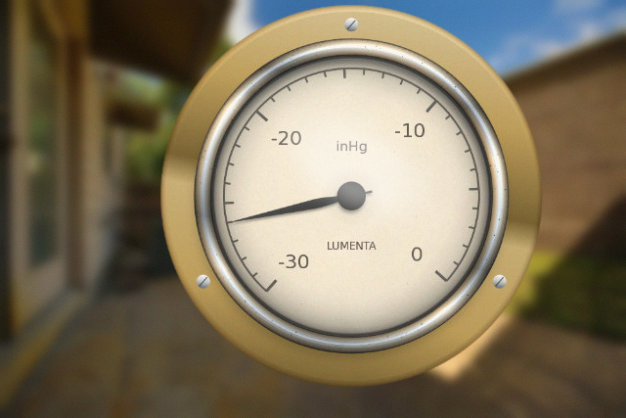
-26
